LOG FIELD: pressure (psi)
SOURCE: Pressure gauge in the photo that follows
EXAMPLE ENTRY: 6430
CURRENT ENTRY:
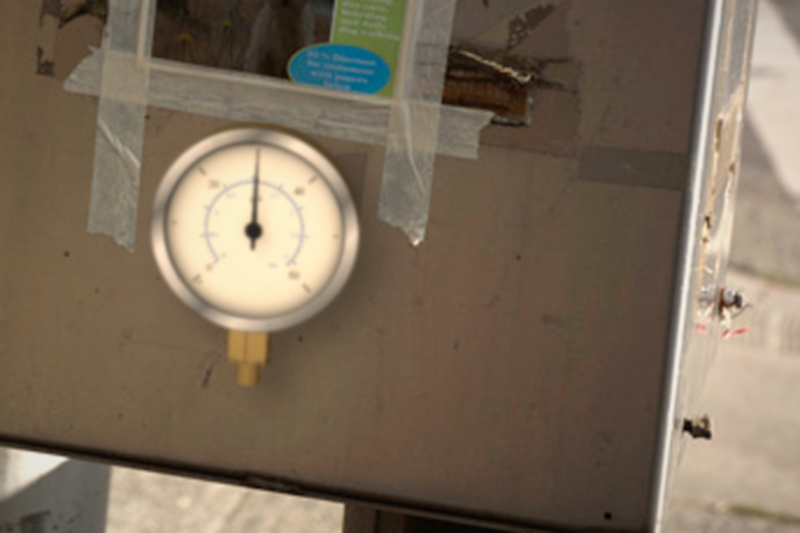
30
